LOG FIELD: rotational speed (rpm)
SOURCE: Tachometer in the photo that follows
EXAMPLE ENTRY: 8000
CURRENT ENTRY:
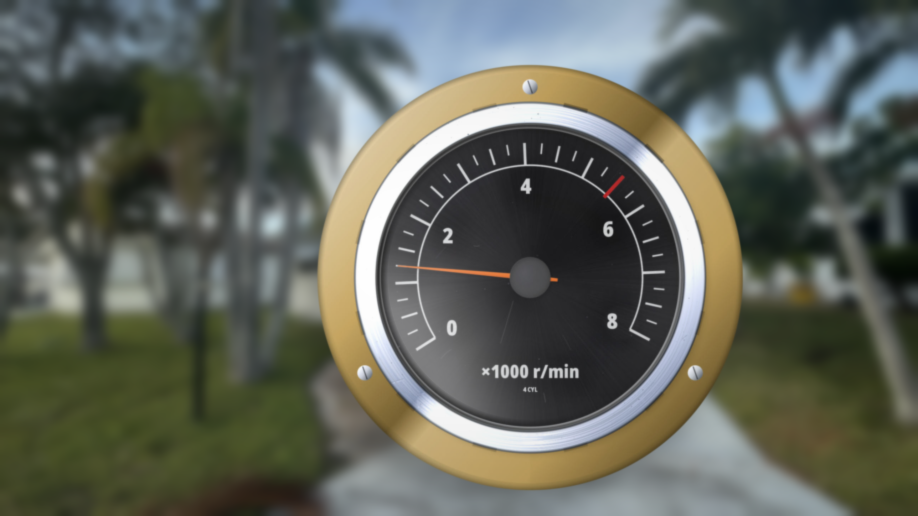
1250
